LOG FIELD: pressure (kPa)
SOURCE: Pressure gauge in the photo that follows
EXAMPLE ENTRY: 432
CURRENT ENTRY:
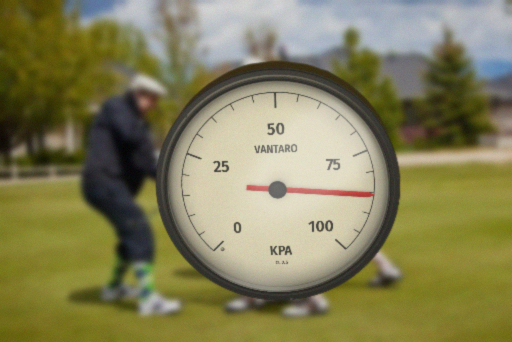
85
